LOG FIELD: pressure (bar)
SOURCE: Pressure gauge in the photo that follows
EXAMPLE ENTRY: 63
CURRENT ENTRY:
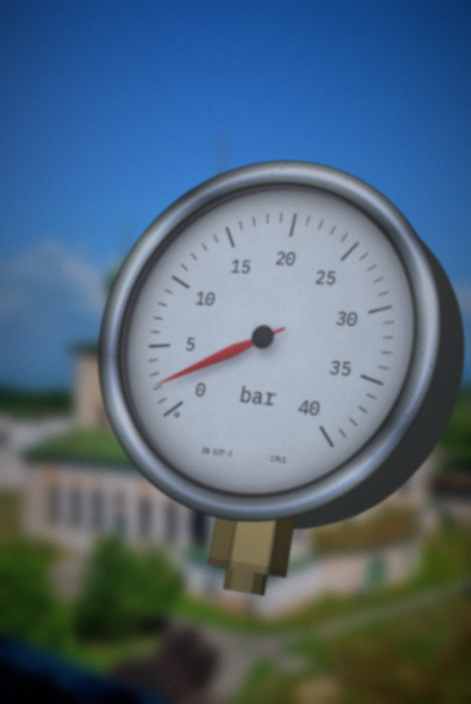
2
